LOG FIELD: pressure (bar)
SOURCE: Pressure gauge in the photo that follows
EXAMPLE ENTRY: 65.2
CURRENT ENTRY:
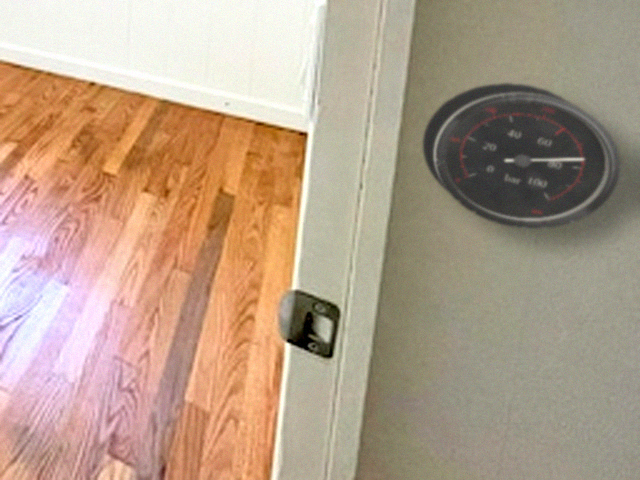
75
